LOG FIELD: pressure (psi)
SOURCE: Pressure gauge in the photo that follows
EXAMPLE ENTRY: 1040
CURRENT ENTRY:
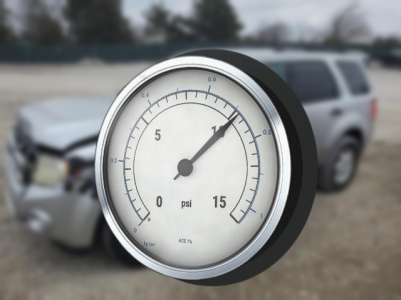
10.25
